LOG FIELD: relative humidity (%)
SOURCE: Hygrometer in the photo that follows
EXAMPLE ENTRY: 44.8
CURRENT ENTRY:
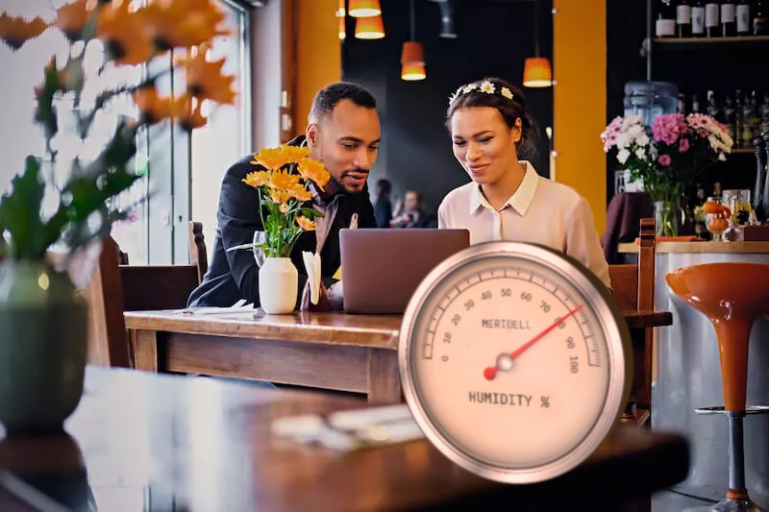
80
